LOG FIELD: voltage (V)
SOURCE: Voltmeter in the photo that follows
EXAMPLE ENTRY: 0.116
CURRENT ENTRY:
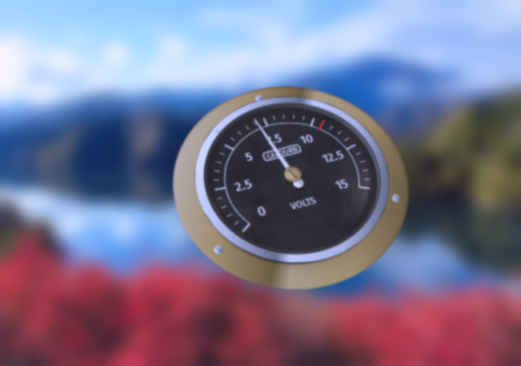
7
